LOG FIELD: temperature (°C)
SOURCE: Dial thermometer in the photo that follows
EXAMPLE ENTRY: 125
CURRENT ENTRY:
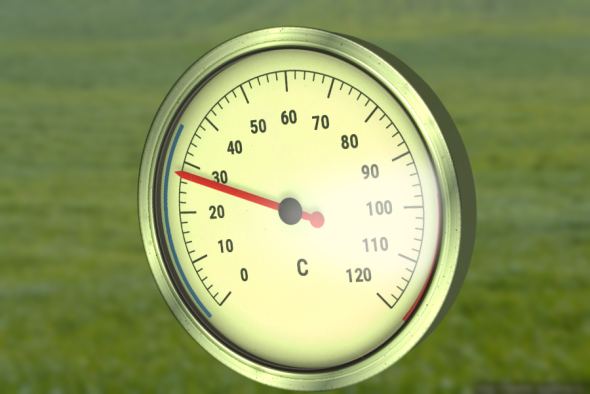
28
